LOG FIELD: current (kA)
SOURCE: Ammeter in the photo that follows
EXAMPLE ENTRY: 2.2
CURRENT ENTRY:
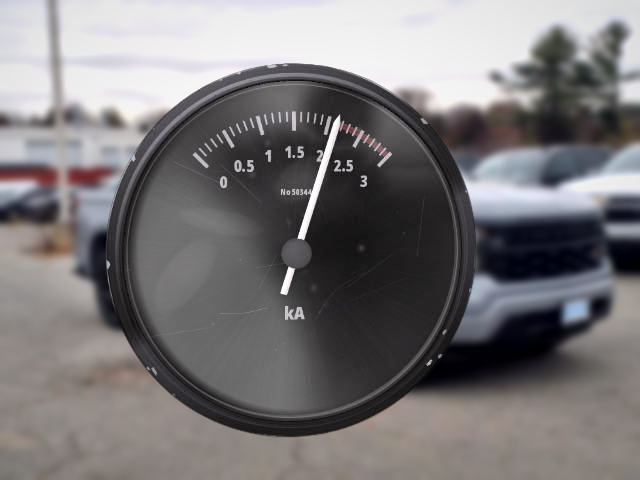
2.1
